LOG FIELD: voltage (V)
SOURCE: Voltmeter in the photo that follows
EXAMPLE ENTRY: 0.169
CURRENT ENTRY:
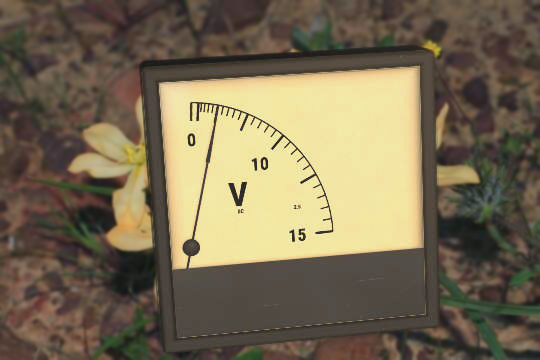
5
